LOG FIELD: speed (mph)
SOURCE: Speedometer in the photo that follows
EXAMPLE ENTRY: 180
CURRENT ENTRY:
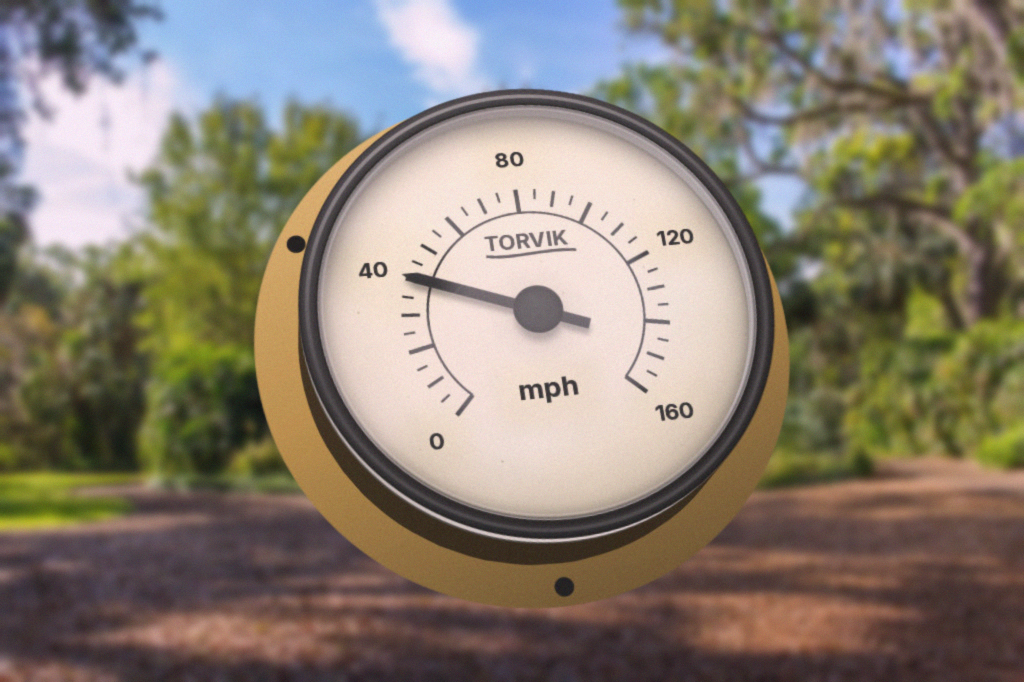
40
